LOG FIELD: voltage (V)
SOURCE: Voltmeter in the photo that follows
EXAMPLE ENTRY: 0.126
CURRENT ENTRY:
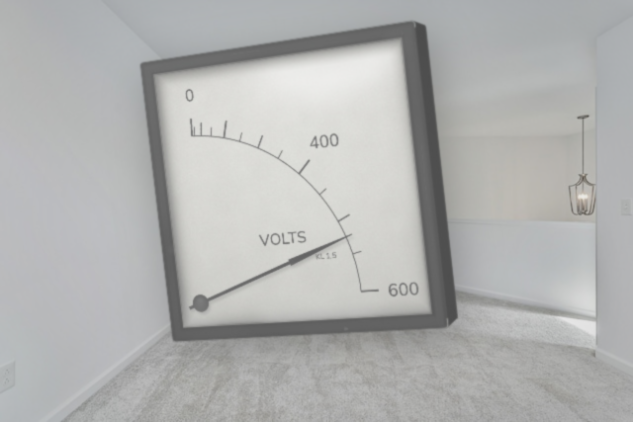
525
